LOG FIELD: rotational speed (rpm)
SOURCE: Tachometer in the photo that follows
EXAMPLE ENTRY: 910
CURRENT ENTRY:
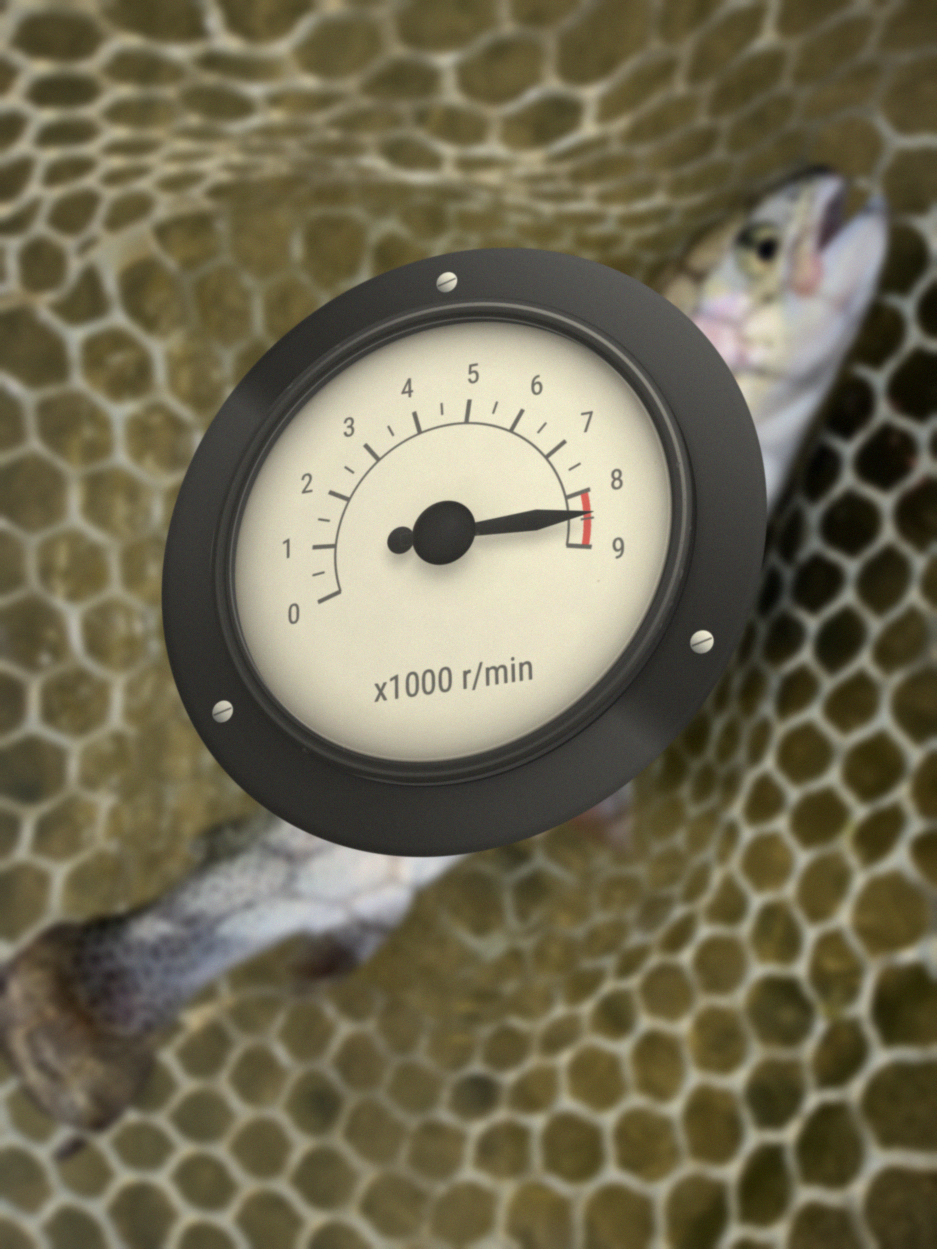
8500
